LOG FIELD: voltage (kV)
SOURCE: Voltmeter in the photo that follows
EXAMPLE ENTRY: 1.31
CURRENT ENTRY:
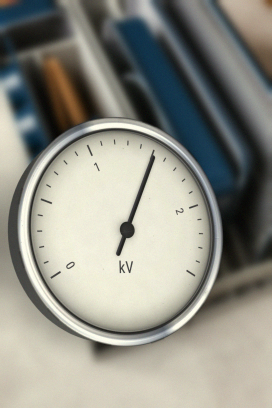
1.5
